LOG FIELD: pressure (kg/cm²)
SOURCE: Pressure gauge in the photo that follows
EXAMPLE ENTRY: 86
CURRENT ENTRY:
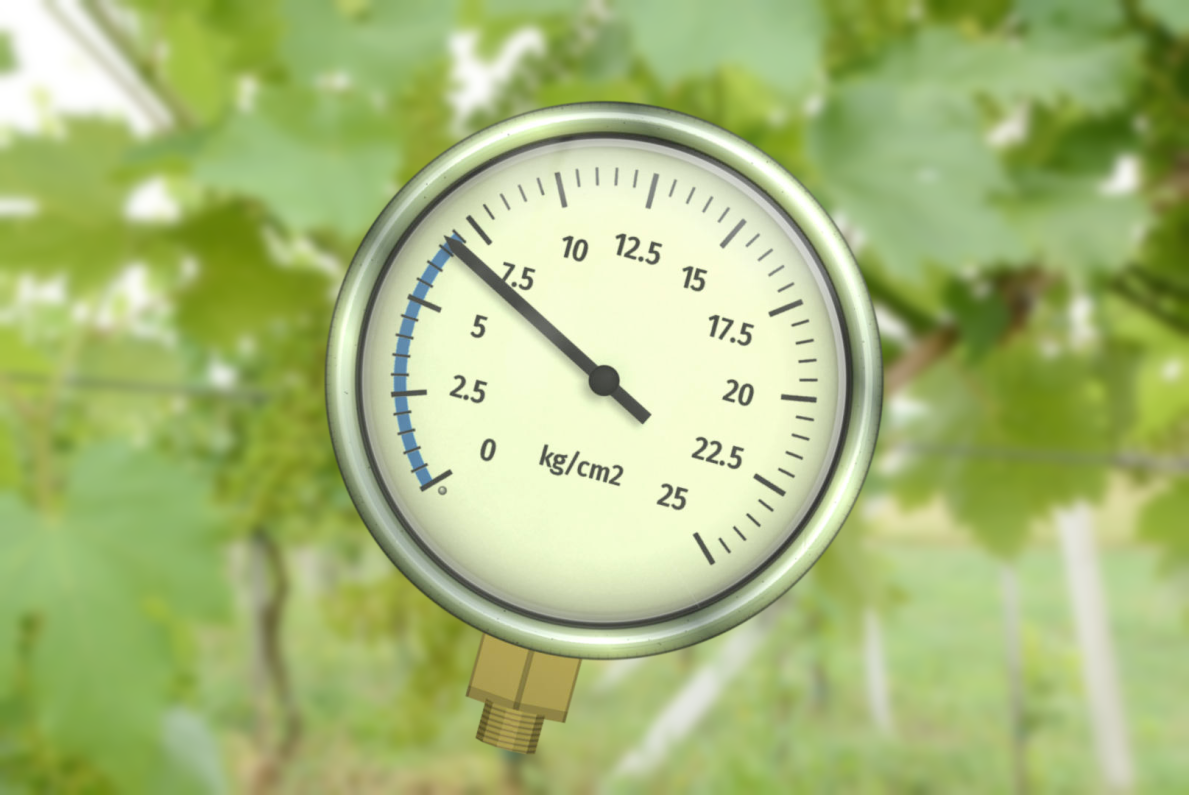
6.75
